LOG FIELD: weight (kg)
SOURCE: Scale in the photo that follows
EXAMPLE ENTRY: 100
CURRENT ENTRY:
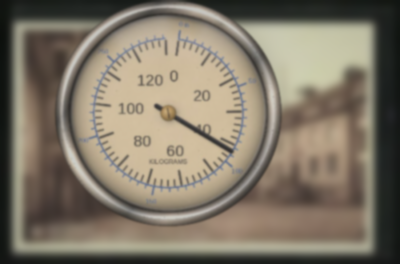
42
